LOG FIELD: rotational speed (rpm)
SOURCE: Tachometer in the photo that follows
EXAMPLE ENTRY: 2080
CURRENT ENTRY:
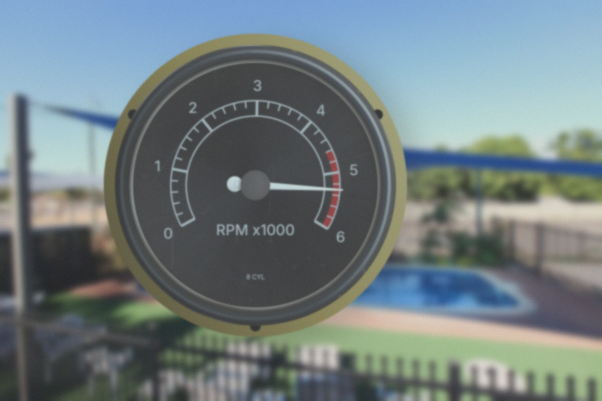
5300
